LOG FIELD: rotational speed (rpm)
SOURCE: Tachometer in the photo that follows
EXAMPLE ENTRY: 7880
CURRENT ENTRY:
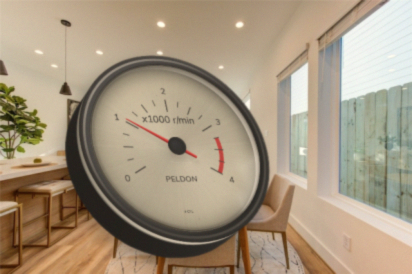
1000
